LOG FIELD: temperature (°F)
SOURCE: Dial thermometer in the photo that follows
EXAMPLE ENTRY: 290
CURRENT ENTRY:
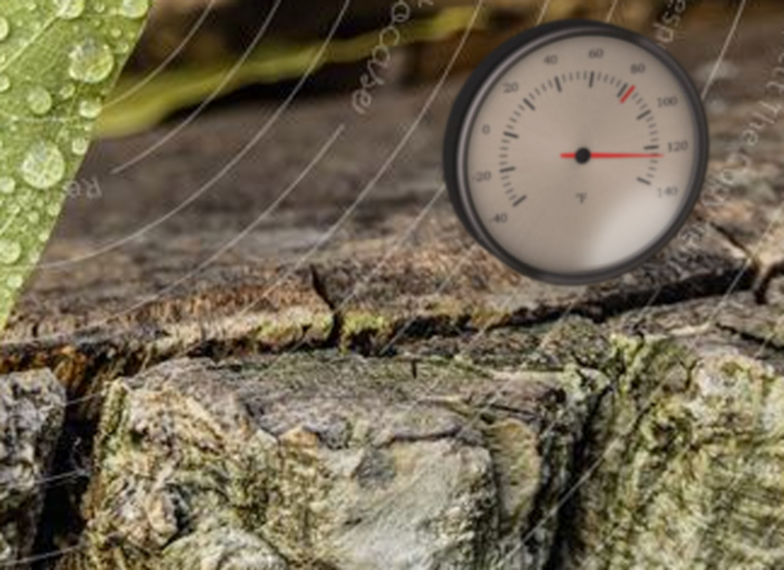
124
